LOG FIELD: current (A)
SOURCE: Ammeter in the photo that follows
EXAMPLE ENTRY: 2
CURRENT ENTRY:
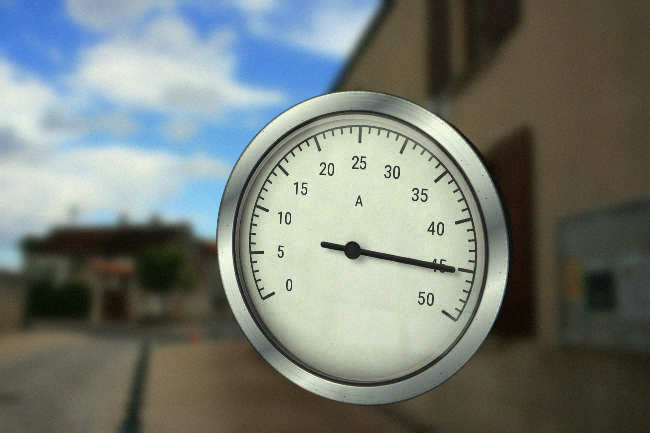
45
